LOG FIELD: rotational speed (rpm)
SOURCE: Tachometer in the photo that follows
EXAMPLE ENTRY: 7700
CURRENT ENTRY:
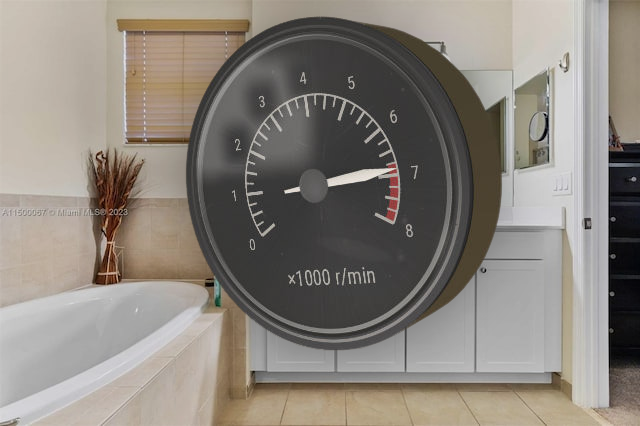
6875
